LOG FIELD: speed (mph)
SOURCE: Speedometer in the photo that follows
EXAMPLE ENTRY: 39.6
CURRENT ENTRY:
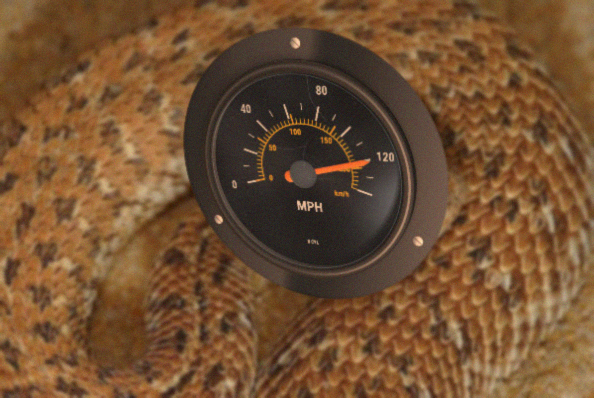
120
